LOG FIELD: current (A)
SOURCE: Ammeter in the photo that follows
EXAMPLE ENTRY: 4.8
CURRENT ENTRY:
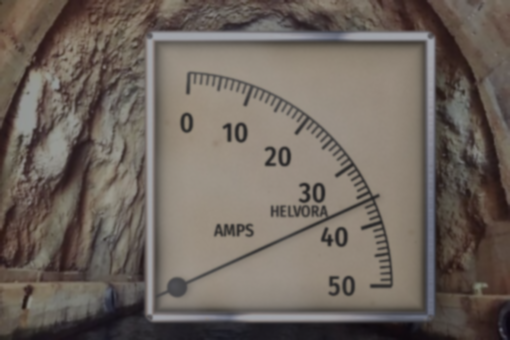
36
